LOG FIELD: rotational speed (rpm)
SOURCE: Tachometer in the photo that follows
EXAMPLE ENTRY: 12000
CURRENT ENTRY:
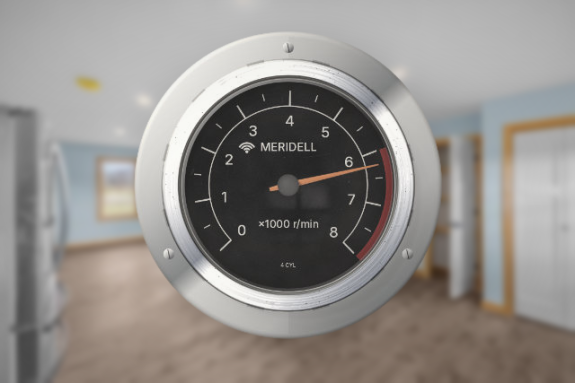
6250
